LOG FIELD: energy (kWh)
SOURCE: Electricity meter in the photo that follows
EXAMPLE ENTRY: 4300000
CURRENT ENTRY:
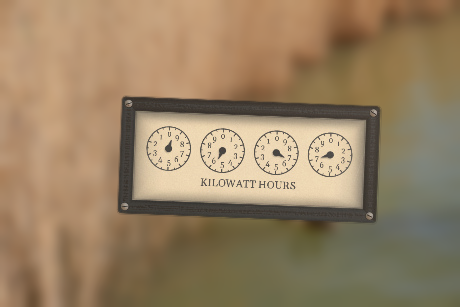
9567
